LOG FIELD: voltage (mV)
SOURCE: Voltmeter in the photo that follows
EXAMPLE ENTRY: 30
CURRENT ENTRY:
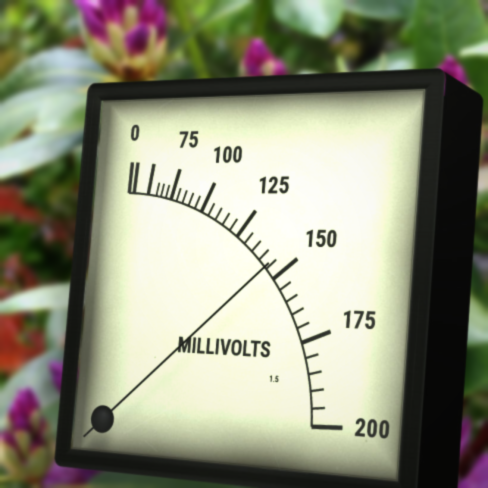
145
